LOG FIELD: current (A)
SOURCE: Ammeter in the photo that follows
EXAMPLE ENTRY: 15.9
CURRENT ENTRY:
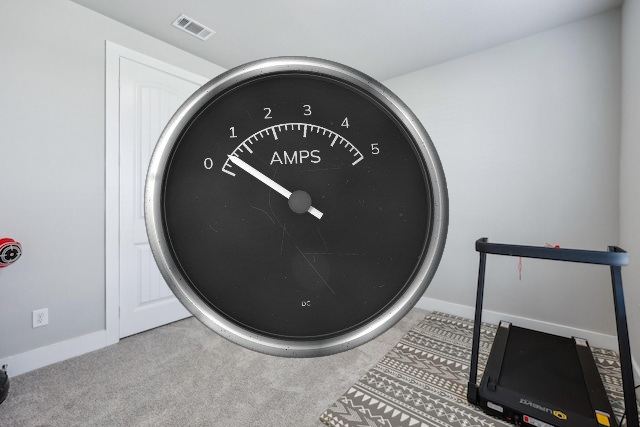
0.4
